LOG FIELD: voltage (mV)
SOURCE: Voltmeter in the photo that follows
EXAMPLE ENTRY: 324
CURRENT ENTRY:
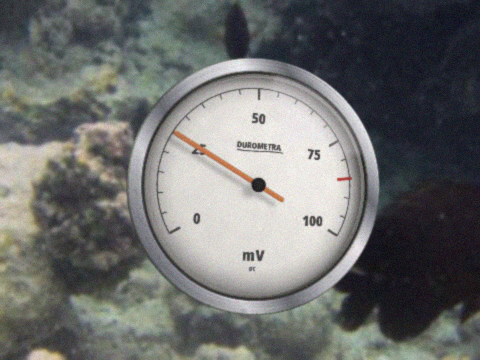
25
